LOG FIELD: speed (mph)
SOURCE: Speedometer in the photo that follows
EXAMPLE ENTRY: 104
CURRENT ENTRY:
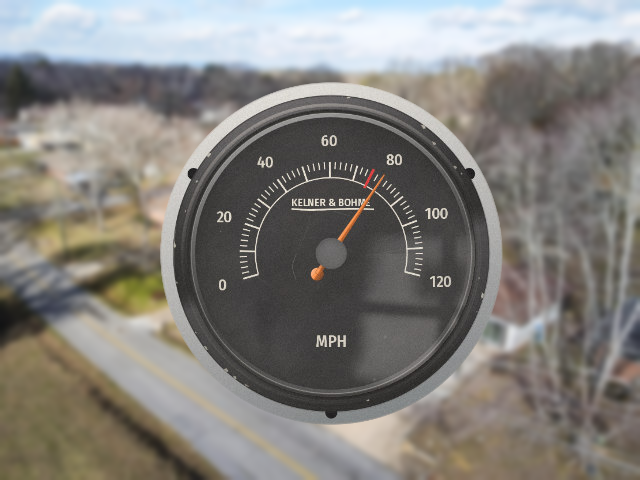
80
